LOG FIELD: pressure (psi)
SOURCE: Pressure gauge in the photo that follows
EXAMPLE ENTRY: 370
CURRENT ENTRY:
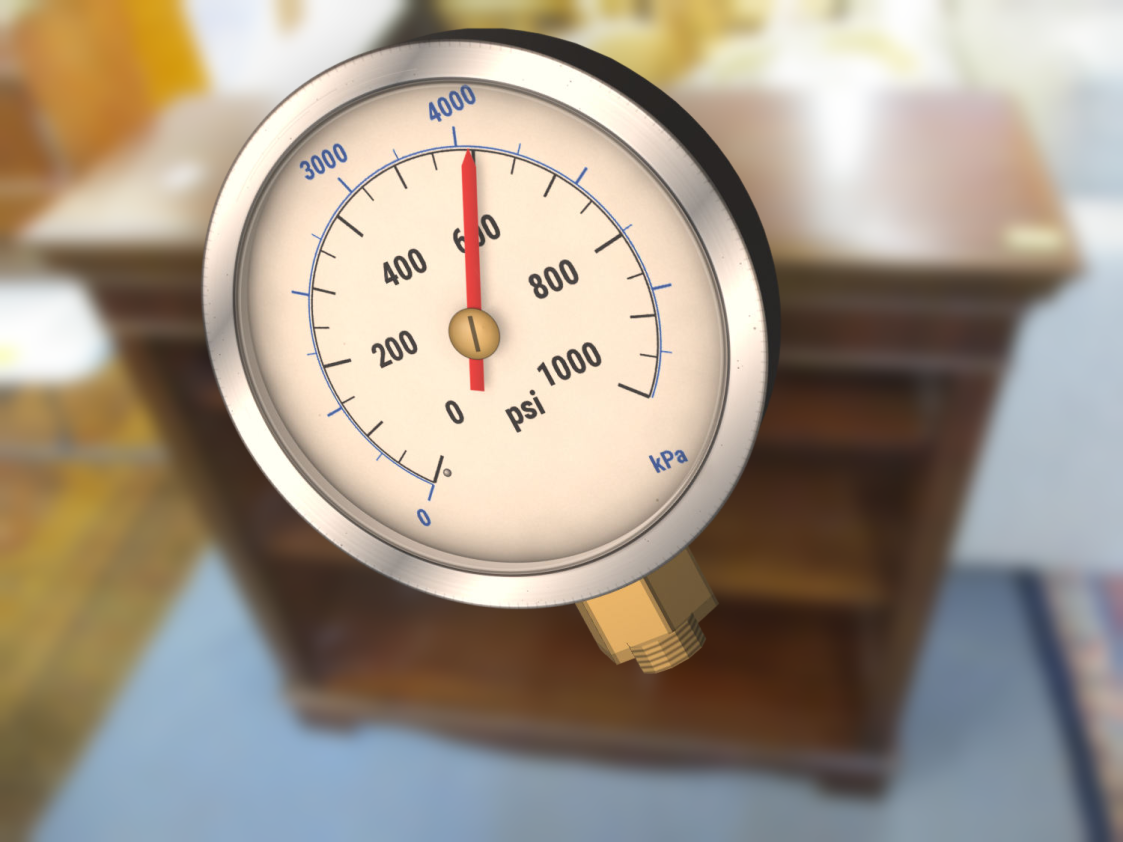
600
